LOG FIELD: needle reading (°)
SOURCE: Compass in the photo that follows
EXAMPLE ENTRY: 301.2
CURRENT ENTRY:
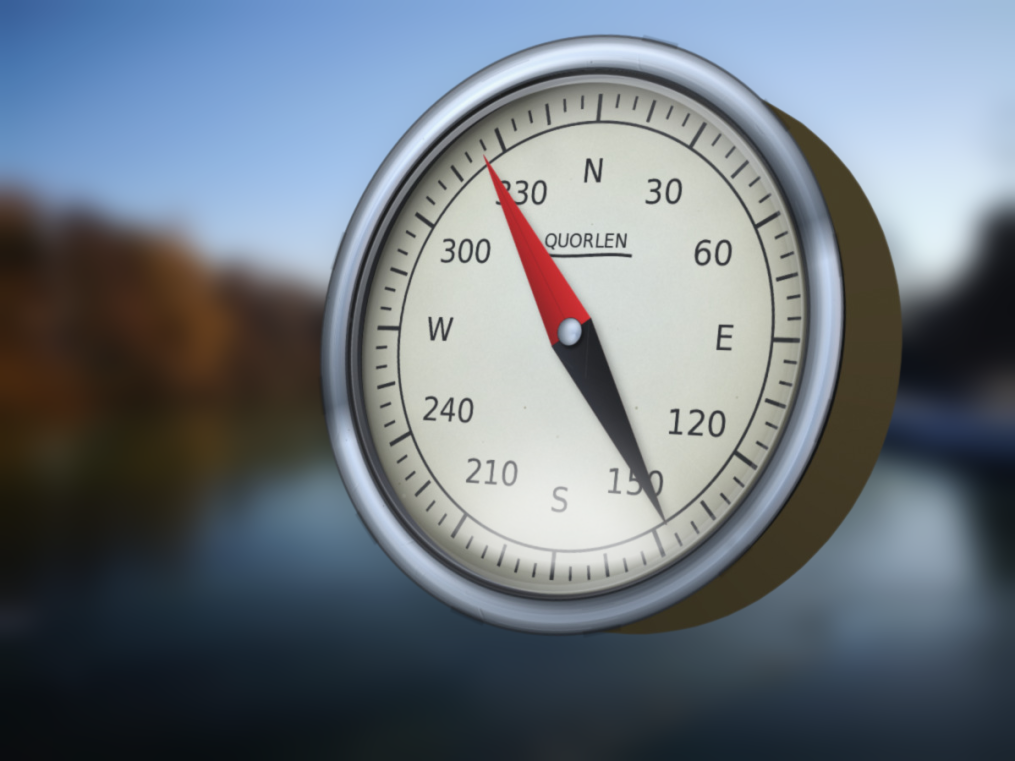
325
